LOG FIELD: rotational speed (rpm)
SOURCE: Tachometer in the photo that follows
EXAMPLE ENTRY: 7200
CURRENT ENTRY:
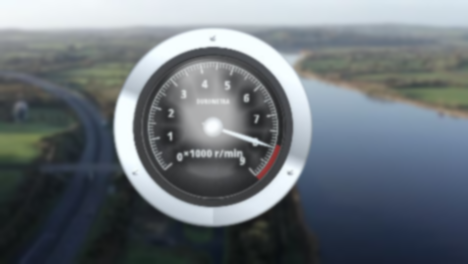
8000
